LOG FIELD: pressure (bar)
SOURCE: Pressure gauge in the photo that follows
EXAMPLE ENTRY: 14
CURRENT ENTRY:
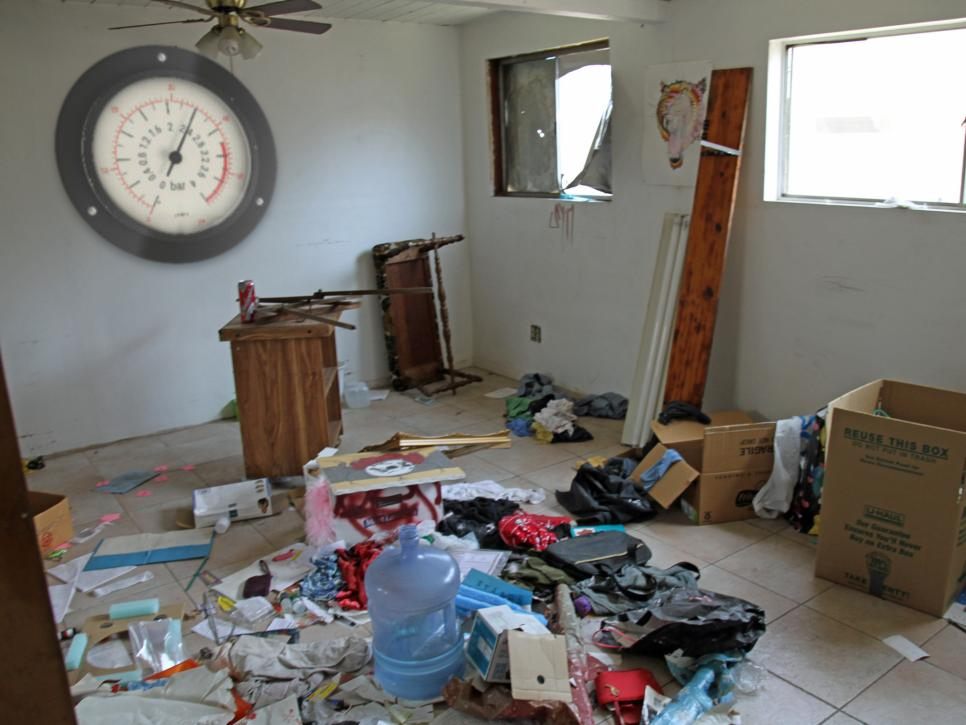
2.4
